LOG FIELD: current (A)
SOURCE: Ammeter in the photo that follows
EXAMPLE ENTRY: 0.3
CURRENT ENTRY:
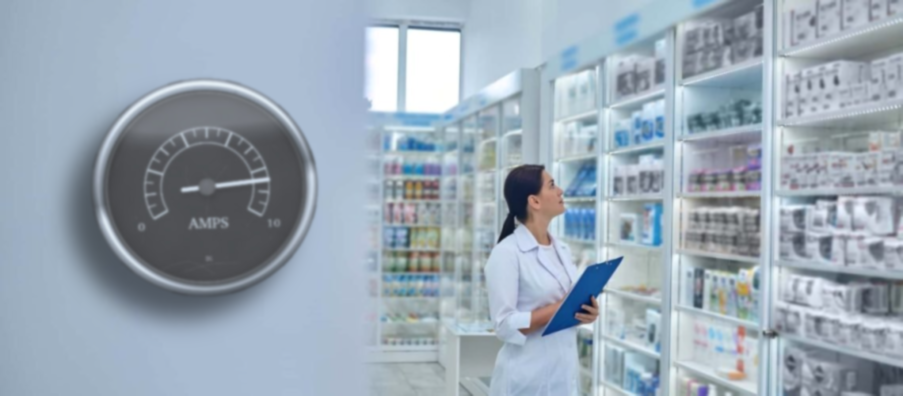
8.5
